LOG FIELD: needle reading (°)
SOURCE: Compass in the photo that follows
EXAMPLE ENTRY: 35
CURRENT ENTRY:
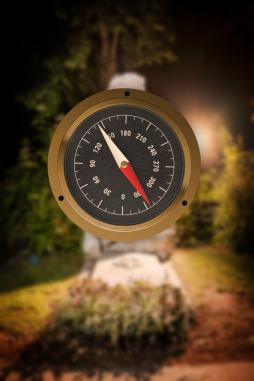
325
